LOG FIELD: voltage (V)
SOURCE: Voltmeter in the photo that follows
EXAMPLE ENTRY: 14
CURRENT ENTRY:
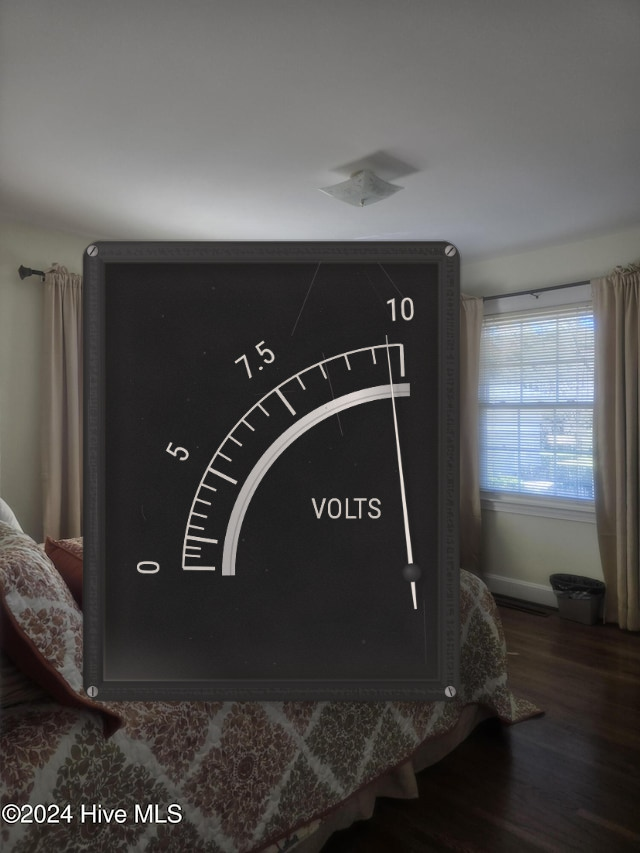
9.75
